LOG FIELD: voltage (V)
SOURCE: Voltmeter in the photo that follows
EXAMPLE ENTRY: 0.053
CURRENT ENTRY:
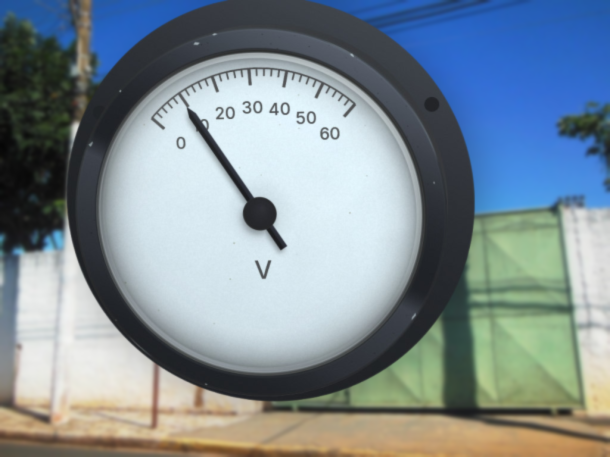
10
